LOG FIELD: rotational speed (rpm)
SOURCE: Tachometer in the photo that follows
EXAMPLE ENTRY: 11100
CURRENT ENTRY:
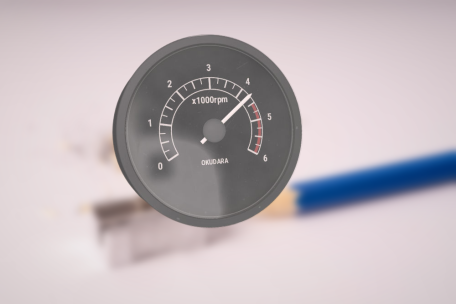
4250
